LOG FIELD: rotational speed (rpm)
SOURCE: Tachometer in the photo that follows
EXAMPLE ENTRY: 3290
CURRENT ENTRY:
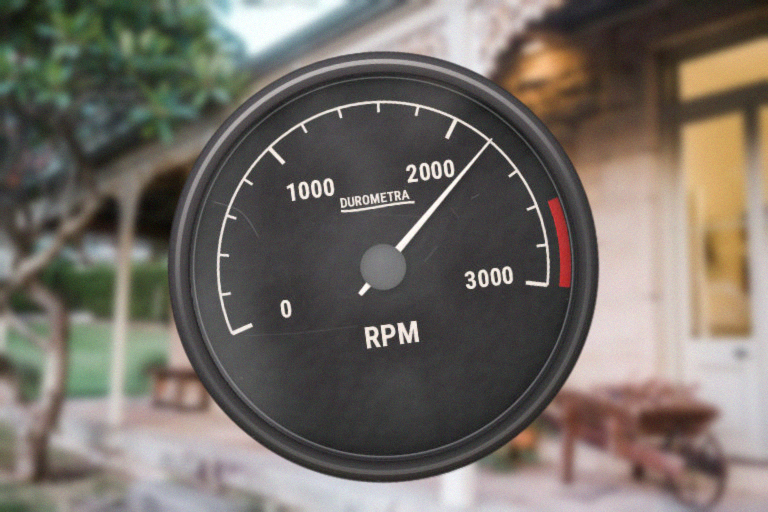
2200
